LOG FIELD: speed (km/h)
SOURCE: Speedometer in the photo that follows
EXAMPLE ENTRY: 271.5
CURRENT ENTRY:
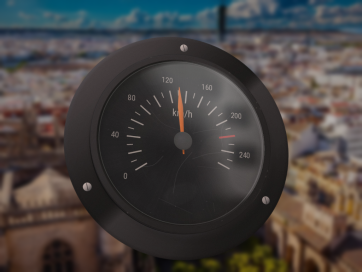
130
